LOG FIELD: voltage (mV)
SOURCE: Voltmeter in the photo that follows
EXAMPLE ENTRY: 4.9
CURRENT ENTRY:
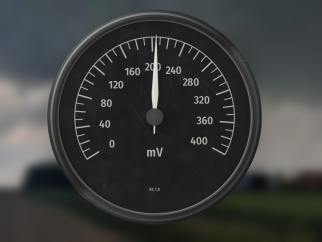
205
